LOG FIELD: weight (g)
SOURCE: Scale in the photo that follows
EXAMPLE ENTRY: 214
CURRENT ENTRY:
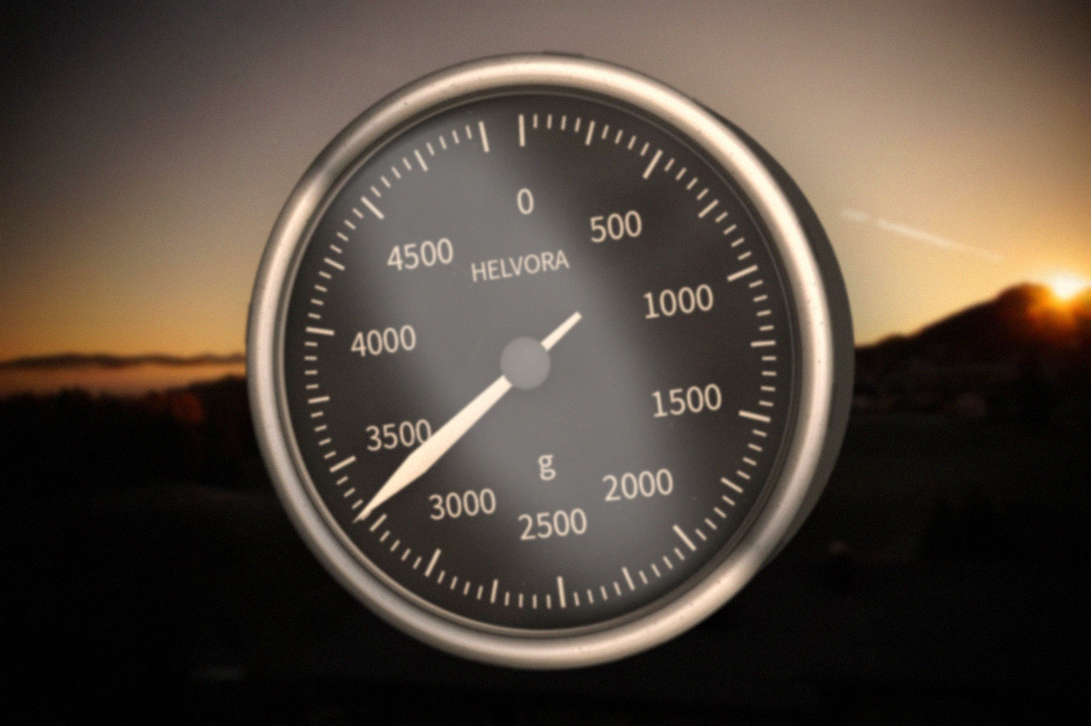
3300
